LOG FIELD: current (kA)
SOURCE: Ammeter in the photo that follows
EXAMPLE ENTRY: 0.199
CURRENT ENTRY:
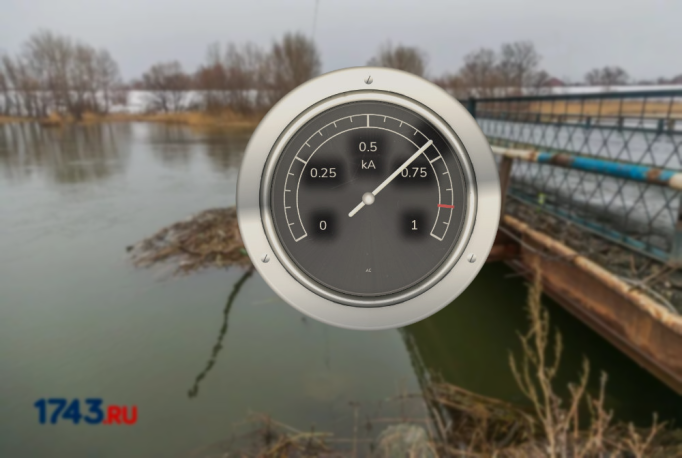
0.7
